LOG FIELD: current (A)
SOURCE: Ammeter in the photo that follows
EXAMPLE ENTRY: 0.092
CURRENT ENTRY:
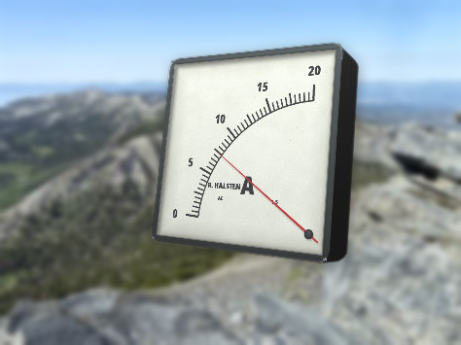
7.5
